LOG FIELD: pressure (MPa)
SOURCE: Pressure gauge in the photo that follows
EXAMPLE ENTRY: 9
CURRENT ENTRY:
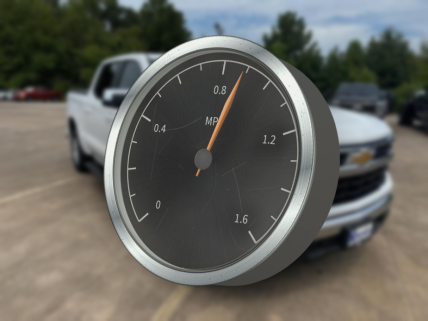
0.9
